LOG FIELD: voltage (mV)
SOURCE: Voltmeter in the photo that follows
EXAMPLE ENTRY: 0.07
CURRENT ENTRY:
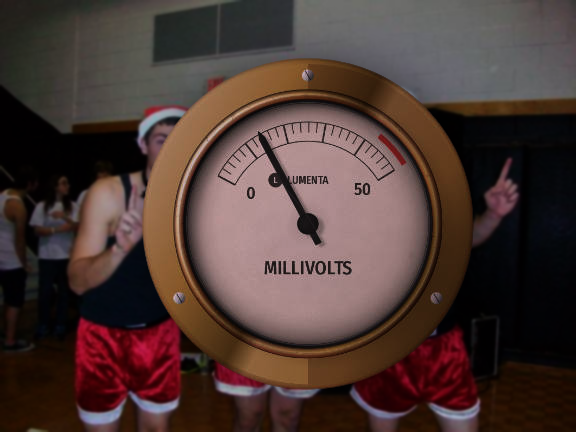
14
